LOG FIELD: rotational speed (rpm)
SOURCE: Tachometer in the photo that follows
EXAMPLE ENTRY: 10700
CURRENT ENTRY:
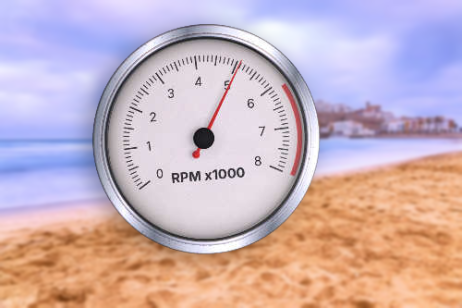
5100
